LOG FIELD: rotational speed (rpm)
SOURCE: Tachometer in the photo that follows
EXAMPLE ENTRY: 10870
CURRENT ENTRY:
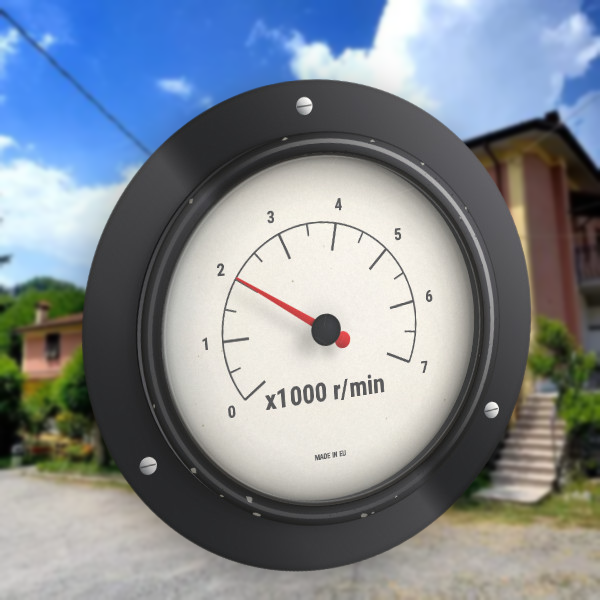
2000
